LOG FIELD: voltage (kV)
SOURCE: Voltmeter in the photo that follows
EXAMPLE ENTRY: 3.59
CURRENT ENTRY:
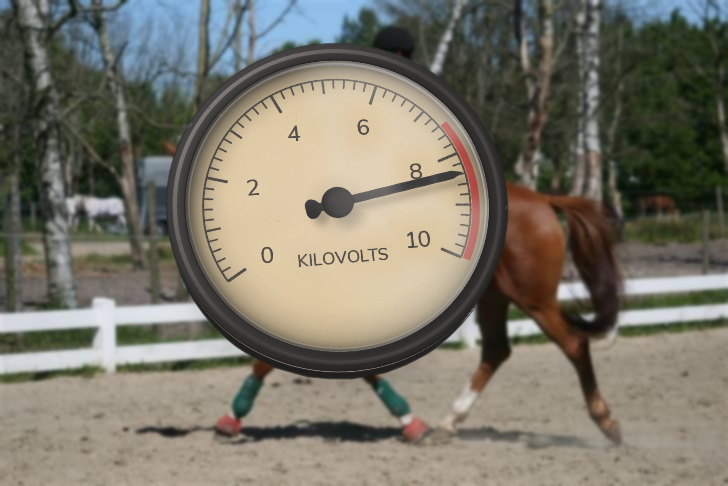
8.4
